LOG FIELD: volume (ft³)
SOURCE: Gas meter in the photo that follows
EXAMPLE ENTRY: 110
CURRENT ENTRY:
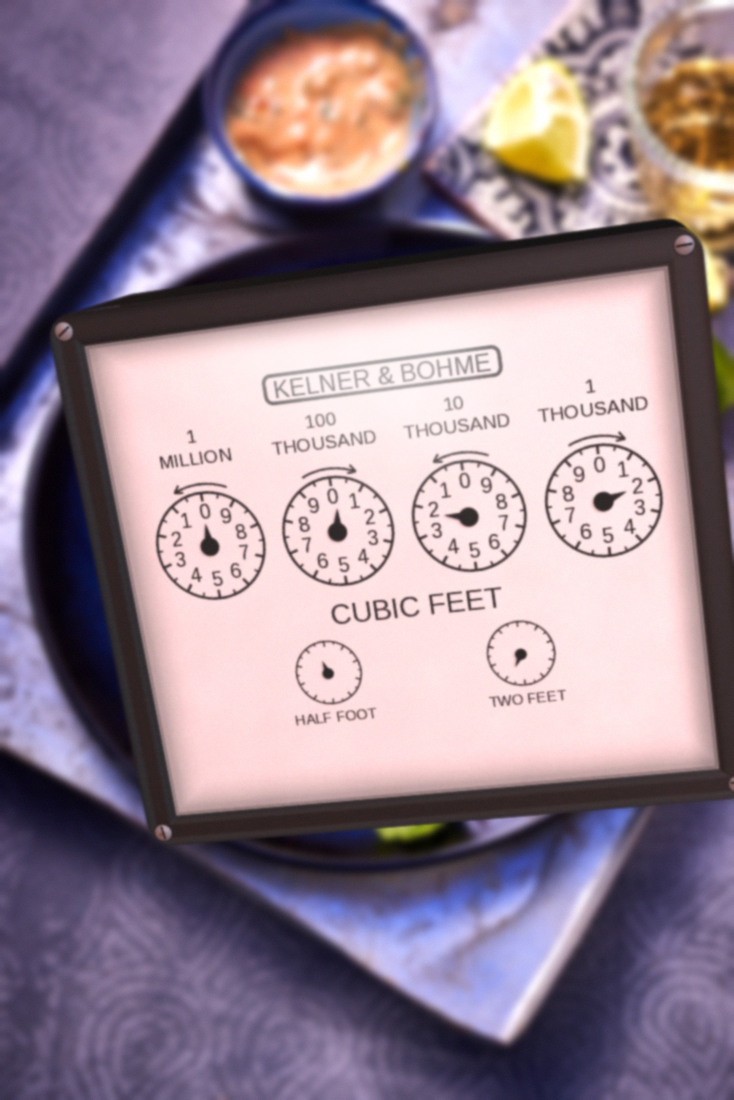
2200
